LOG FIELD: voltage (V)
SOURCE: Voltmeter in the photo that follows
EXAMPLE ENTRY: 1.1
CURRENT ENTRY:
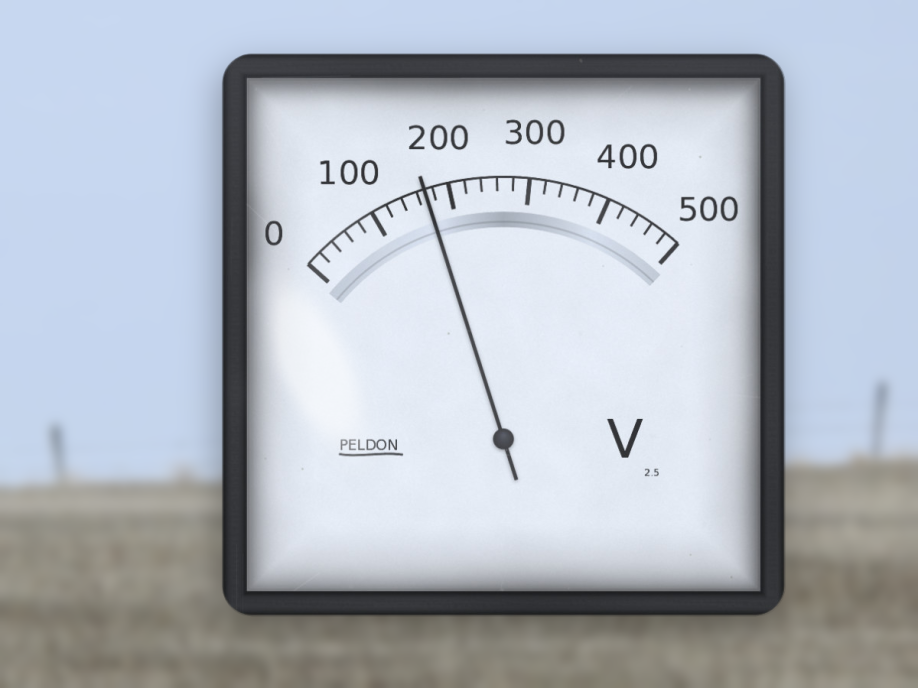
170
